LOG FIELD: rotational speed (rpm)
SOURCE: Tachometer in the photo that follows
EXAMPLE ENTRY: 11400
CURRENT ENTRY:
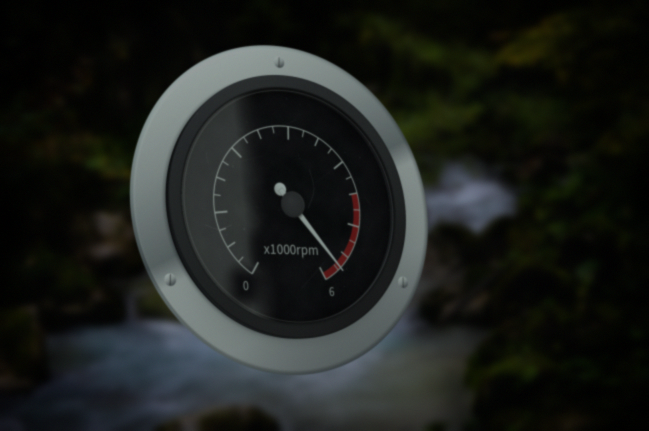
5750
